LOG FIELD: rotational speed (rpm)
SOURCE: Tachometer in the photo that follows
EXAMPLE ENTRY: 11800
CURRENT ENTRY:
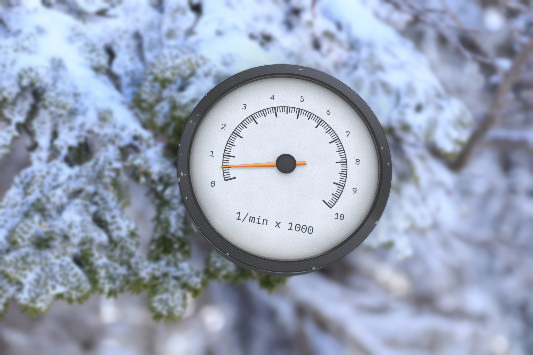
500
